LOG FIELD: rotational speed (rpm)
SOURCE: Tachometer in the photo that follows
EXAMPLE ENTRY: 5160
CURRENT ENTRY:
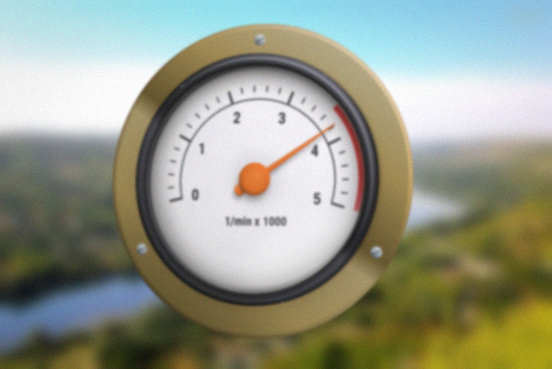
3800
